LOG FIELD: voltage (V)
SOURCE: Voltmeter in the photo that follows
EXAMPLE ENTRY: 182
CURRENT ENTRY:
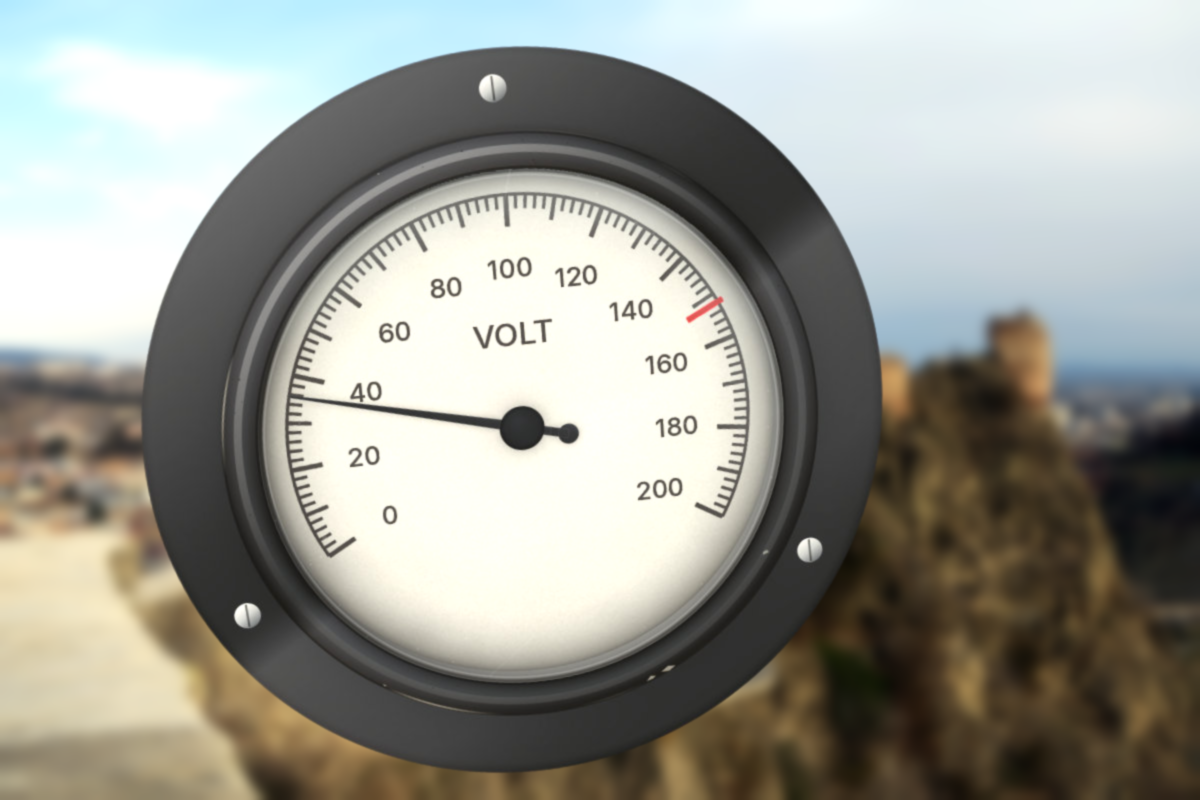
36
